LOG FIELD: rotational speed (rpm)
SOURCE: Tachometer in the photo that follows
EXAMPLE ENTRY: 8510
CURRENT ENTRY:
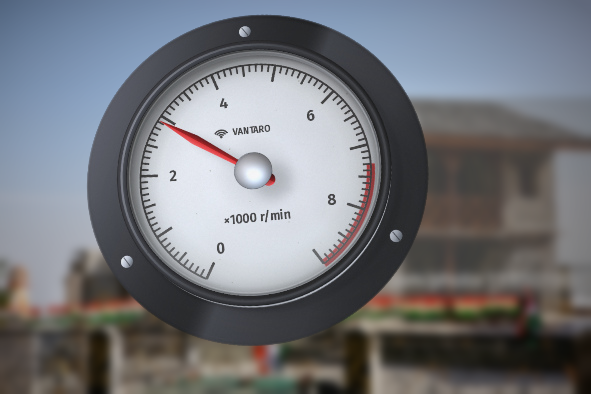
2900
